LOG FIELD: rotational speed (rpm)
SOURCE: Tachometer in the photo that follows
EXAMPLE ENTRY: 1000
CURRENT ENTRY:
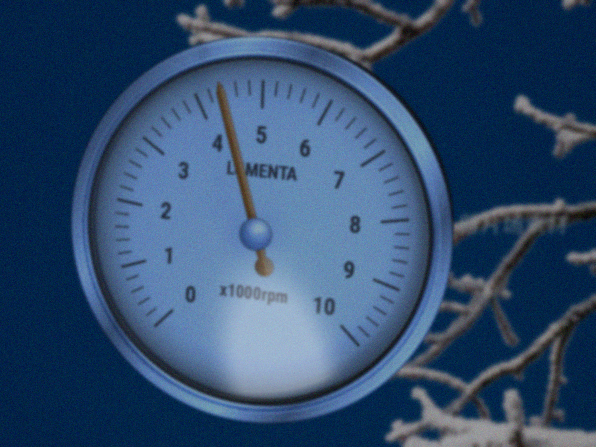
4400
